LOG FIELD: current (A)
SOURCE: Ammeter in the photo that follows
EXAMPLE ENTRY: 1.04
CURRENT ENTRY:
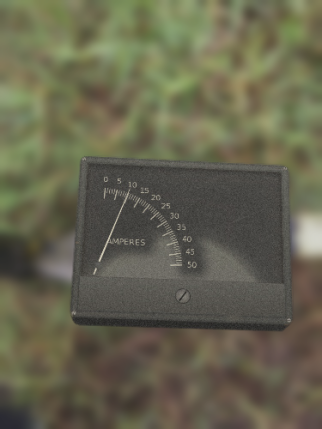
10
